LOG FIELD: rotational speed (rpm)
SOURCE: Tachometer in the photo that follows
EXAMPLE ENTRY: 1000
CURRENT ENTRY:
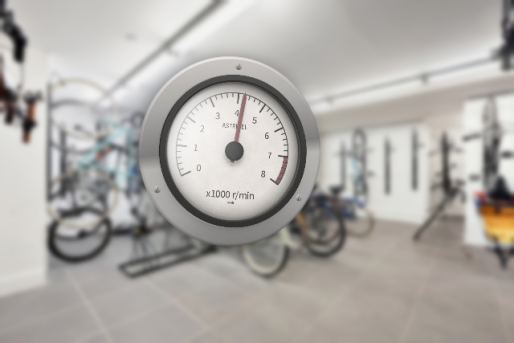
4200
